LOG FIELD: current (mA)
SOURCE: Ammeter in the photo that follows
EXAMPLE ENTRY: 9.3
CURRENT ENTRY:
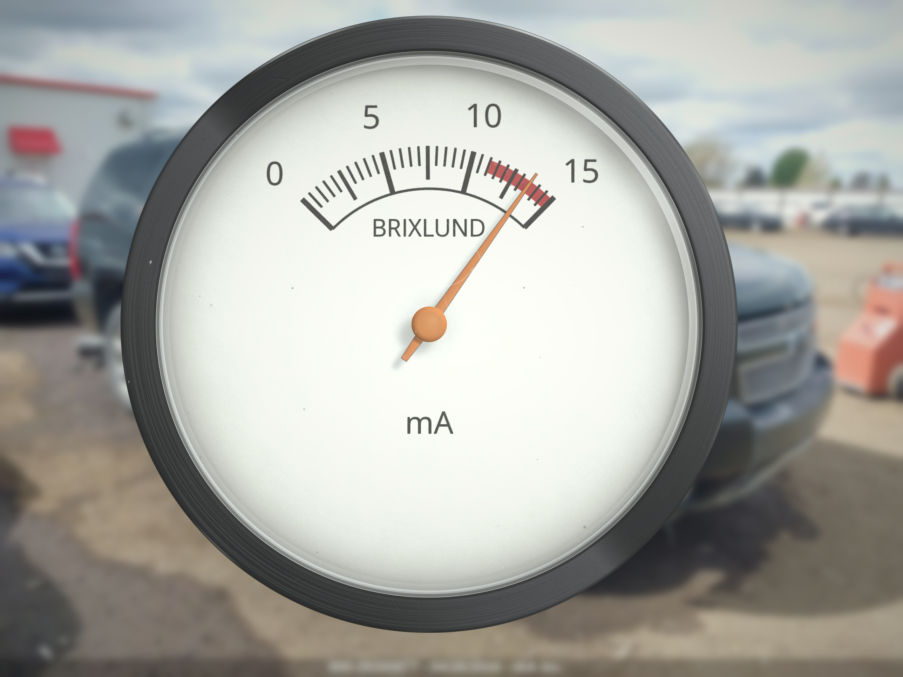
13.5
